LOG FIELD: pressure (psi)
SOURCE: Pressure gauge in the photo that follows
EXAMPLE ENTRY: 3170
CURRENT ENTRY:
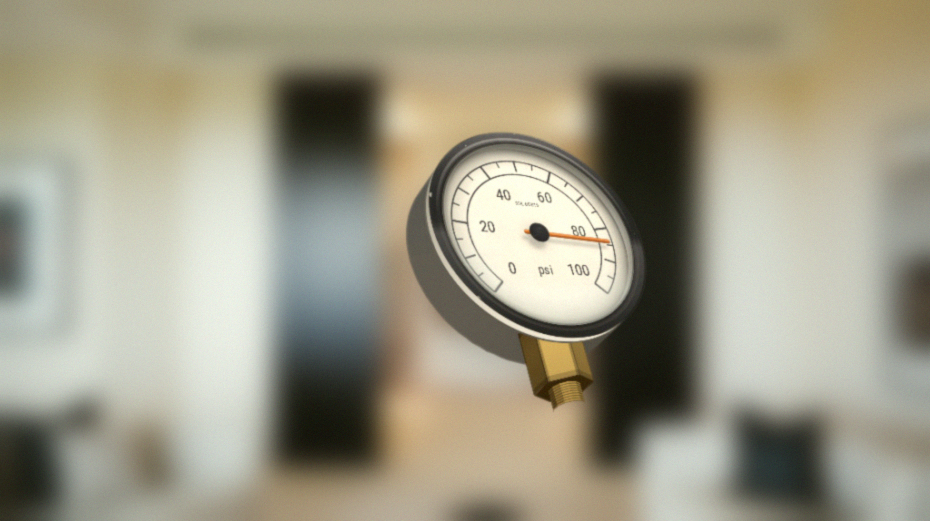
85
